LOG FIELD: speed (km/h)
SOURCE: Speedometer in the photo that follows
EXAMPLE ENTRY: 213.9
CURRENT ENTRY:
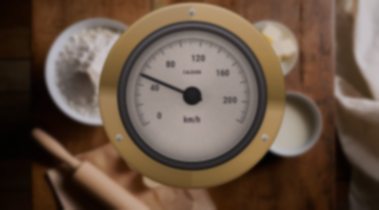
50
